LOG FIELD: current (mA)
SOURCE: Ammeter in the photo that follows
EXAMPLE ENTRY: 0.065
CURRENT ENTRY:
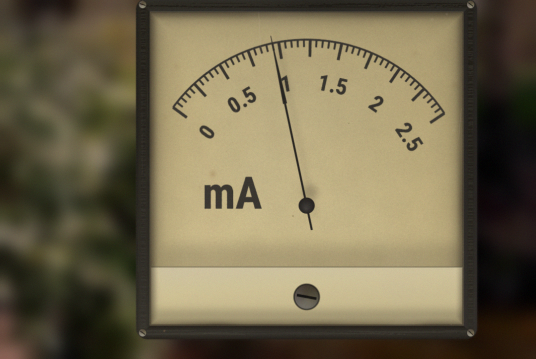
0.95
